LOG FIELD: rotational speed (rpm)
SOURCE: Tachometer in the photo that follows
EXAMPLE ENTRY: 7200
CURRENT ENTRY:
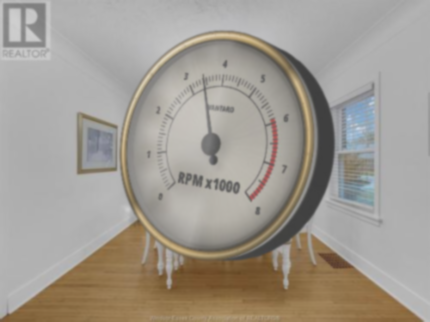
3500
